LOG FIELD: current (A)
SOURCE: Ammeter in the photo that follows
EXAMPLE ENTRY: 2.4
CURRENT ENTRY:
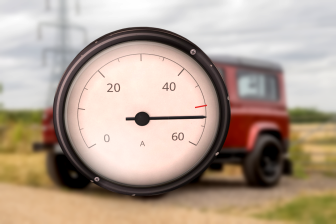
52.5
